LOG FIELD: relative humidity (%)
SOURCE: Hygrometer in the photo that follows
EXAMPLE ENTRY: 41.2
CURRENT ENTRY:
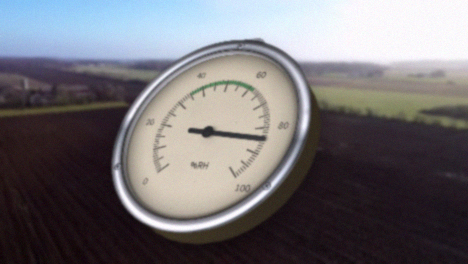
85
